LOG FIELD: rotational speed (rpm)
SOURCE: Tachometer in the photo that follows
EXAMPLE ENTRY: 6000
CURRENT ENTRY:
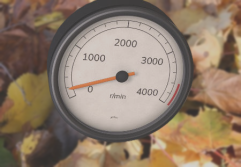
200
